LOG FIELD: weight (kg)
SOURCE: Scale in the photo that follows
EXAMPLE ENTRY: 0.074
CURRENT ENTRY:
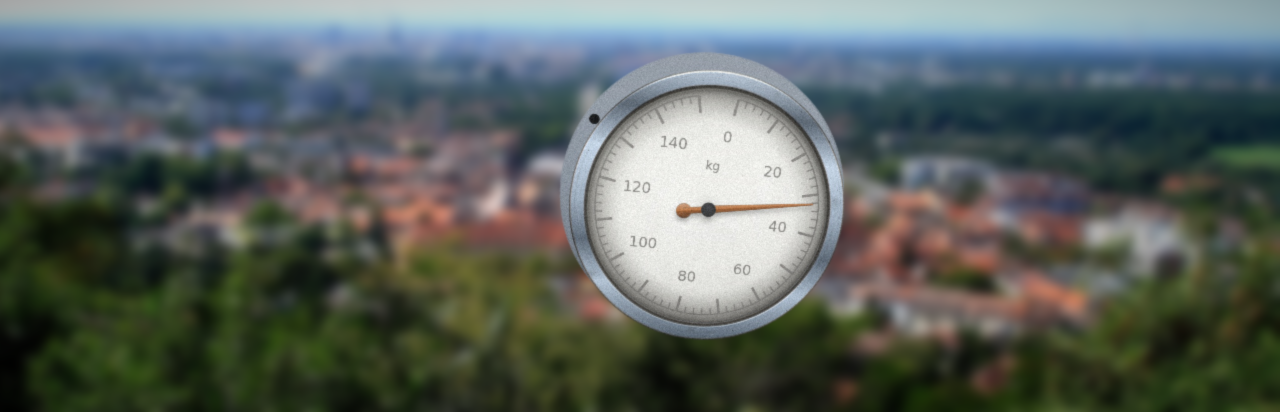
32
